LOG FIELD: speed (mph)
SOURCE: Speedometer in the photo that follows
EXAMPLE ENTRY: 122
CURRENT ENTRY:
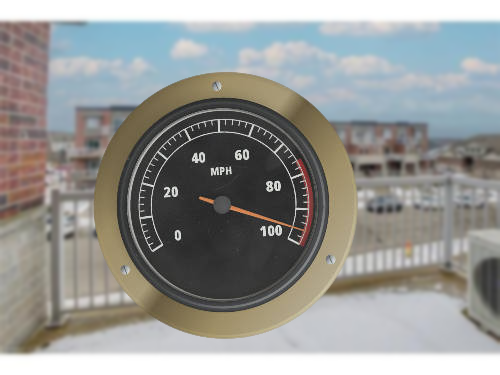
96
